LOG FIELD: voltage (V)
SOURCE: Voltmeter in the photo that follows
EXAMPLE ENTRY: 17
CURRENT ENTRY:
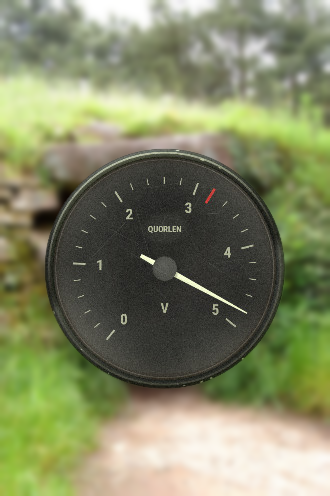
4.8
